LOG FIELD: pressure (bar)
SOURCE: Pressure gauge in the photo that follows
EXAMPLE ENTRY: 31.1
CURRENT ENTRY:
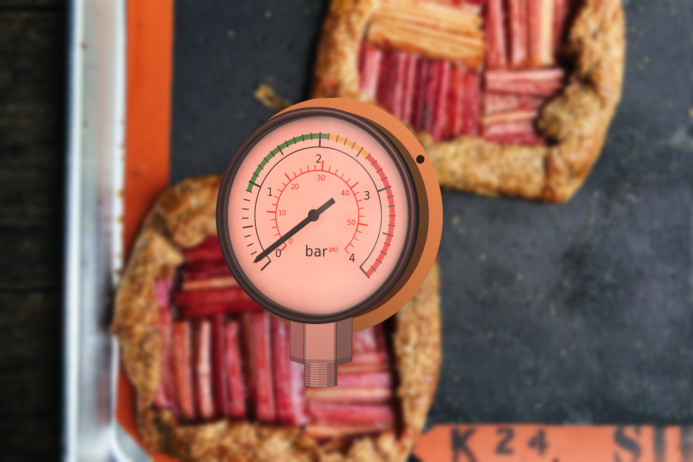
0.1
